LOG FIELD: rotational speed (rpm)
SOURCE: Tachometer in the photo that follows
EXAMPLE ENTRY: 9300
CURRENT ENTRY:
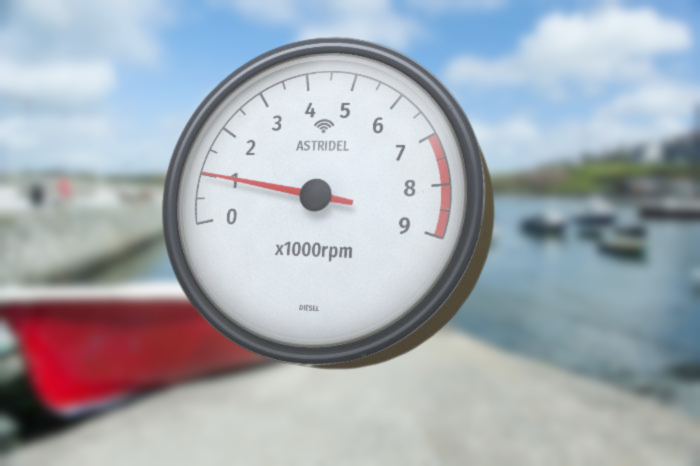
1000
